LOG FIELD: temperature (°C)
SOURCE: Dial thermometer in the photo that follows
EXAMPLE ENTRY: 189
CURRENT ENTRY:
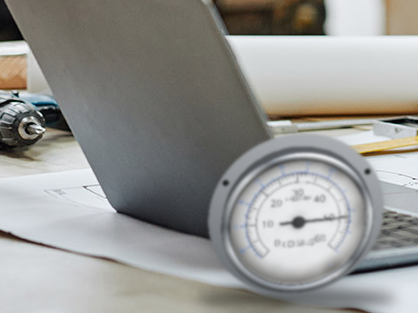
50
